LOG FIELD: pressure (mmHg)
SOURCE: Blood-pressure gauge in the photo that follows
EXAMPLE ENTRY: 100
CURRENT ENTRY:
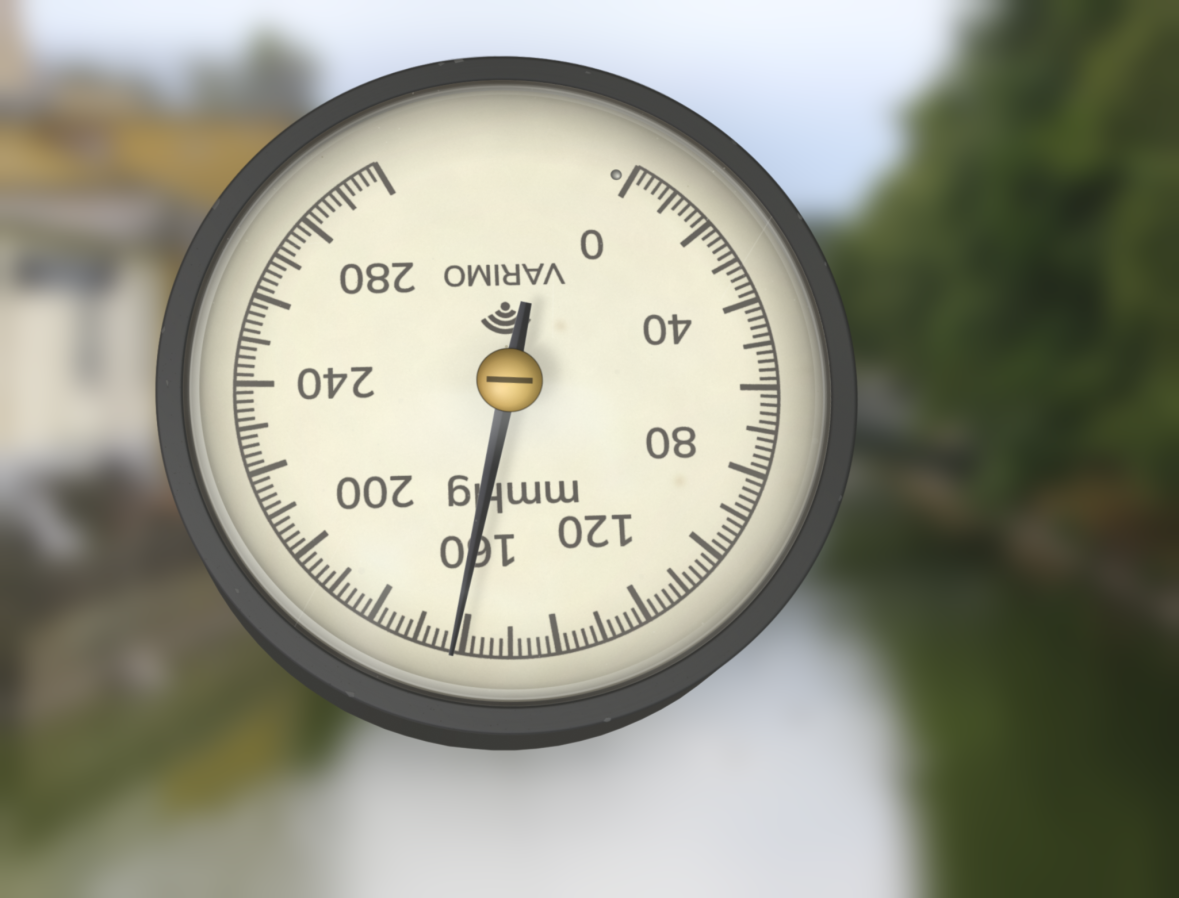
162
